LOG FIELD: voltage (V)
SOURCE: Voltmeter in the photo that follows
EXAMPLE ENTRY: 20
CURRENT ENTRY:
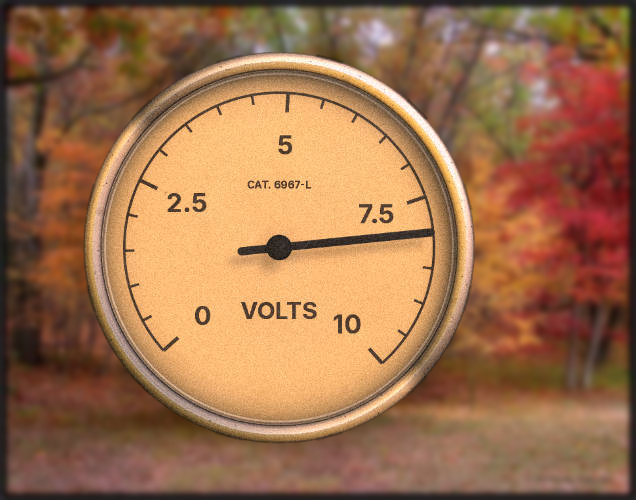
8
